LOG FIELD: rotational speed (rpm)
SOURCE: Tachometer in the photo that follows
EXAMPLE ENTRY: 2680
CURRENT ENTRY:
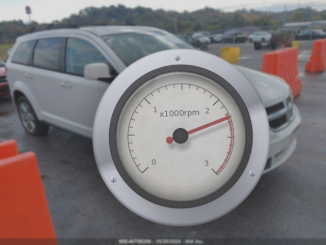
2250
